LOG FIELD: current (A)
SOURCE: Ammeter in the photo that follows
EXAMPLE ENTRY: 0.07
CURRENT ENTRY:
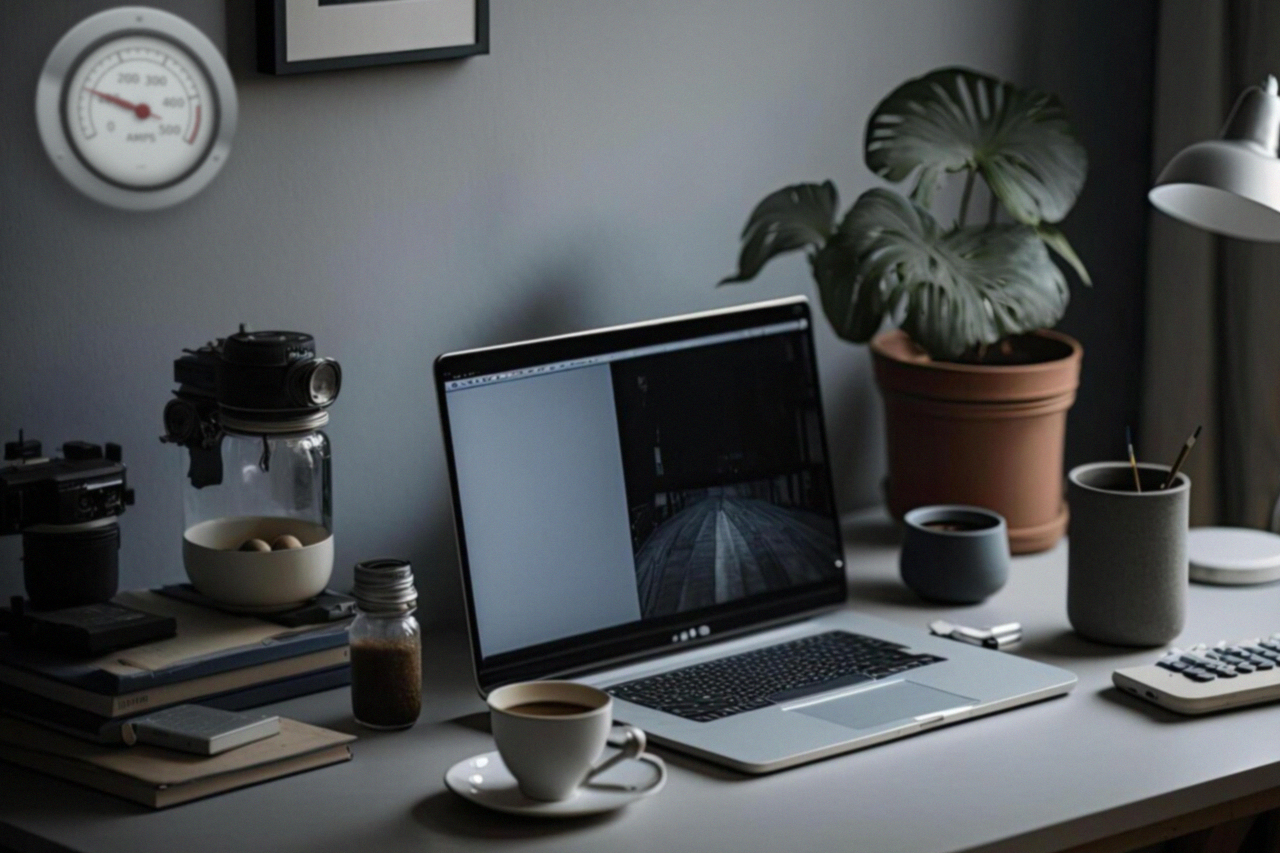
100
